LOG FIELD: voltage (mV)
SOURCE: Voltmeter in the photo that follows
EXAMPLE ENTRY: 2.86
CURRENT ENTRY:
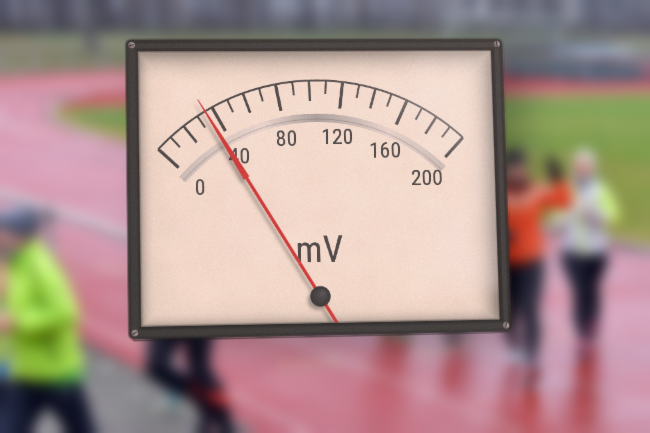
35
